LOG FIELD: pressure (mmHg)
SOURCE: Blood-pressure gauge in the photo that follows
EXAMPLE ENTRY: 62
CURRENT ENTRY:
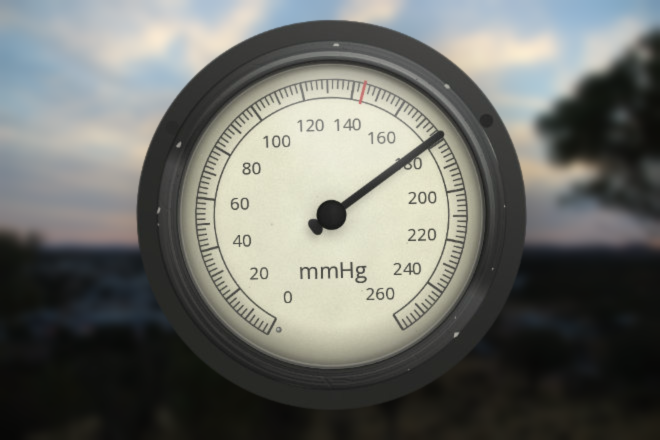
178
